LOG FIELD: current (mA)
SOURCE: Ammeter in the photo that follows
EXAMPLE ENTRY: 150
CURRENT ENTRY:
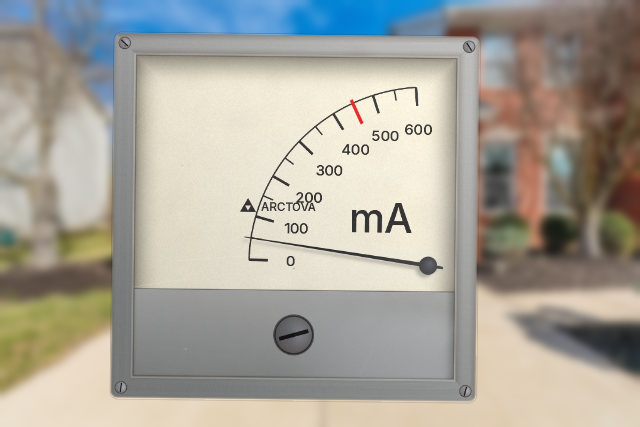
50
